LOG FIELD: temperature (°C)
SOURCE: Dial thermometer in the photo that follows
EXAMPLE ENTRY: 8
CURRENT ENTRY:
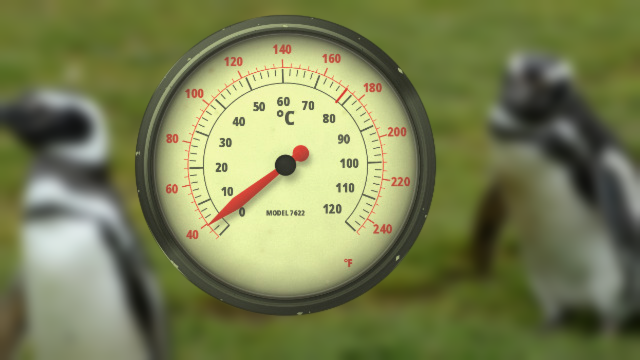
4
